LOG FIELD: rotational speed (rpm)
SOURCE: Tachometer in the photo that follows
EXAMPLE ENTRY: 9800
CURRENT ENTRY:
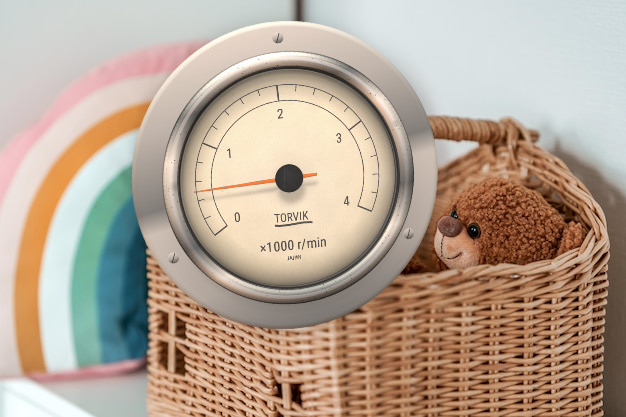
500
